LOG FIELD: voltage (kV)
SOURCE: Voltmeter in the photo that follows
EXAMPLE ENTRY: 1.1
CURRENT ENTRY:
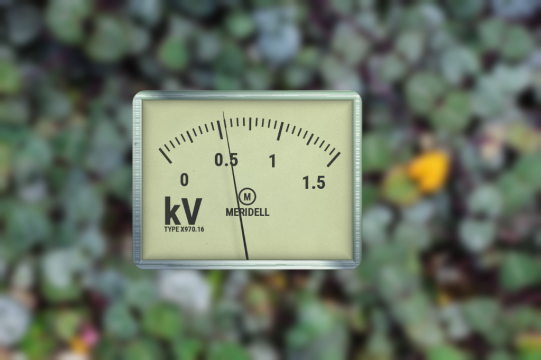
0.55
